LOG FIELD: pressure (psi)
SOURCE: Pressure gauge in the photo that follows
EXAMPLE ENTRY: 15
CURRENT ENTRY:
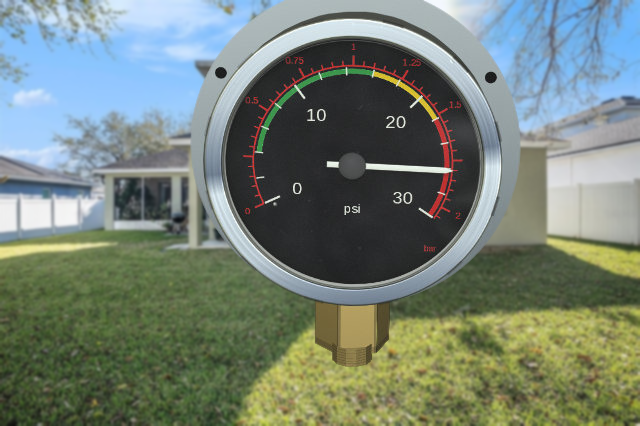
26
